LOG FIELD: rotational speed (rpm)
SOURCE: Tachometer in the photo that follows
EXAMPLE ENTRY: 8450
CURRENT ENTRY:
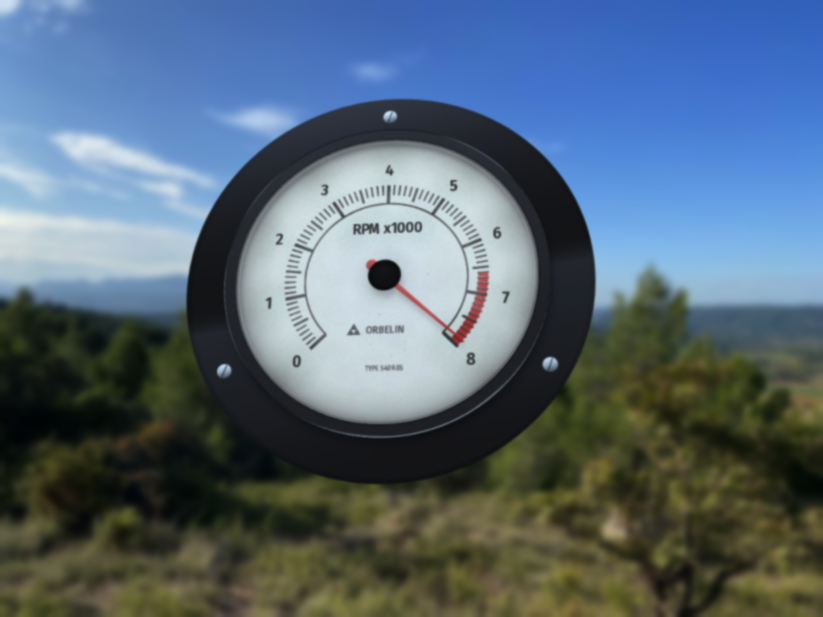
7900
